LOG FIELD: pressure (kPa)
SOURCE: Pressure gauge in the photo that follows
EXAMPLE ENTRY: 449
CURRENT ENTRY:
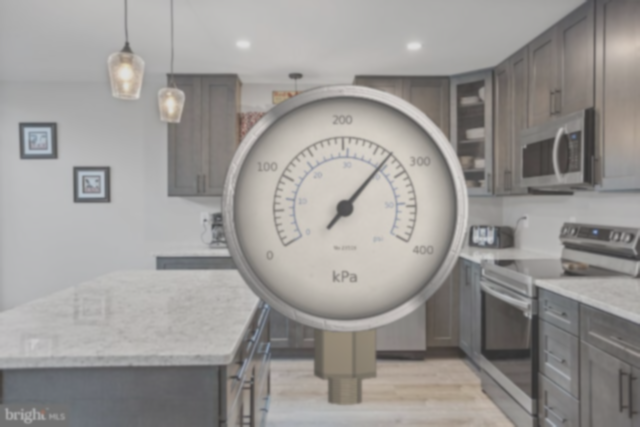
270
